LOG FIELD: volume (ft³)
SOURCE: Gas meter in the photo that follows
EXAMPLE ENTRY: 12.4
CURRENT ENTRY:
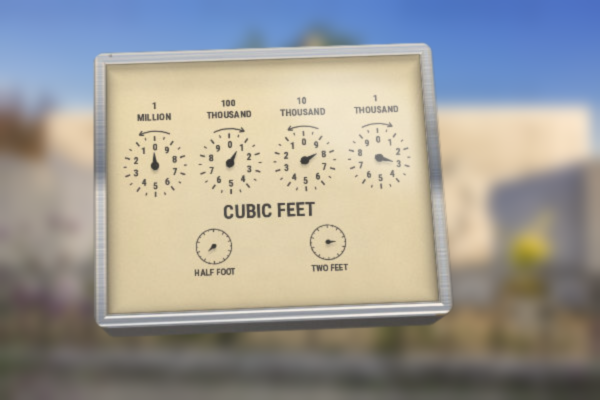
8300
